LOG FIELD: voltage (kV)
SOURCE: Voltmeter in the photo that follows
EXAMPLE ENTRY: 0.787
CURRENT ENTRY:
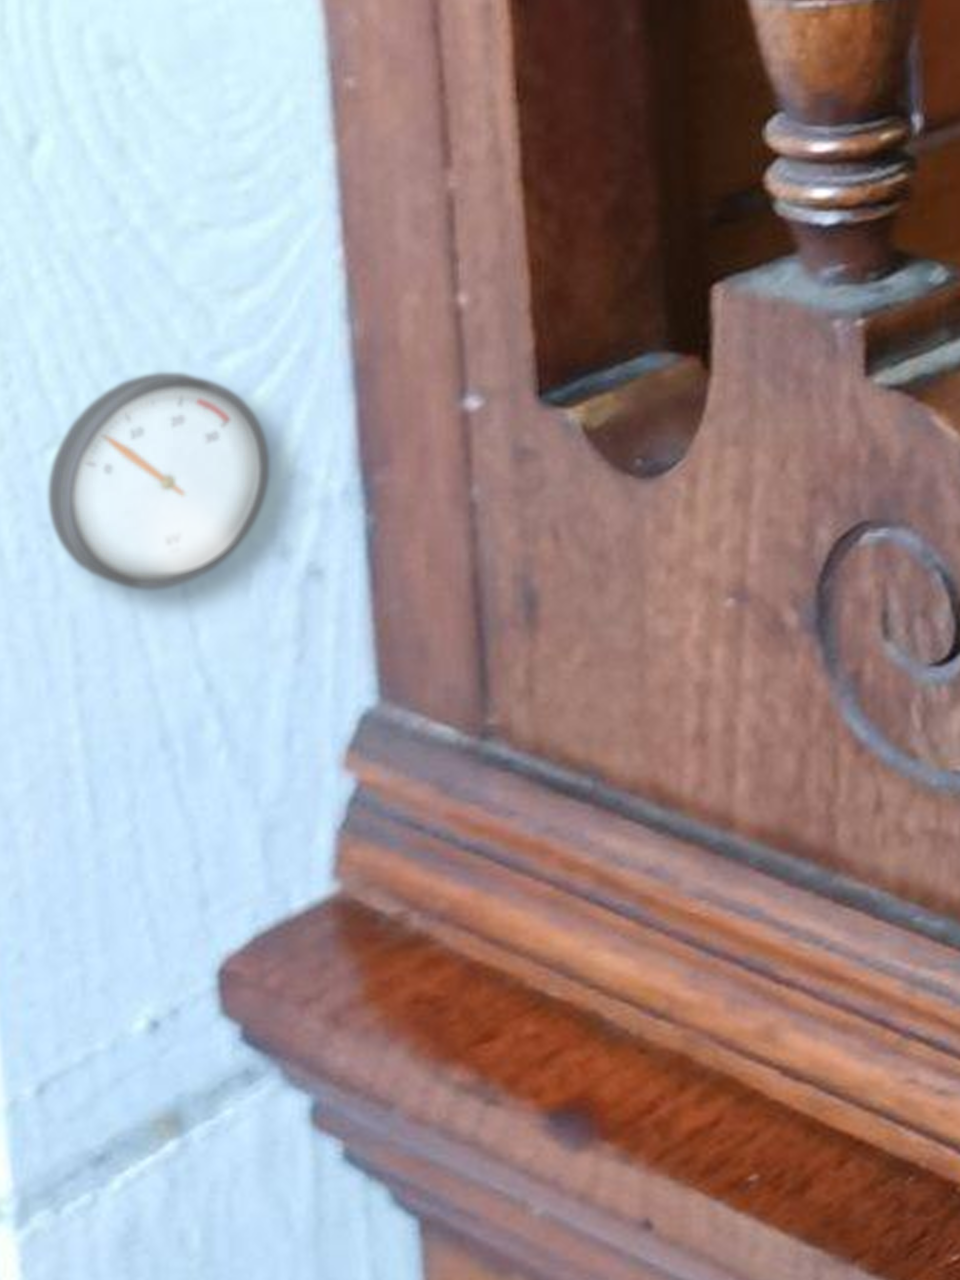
5
